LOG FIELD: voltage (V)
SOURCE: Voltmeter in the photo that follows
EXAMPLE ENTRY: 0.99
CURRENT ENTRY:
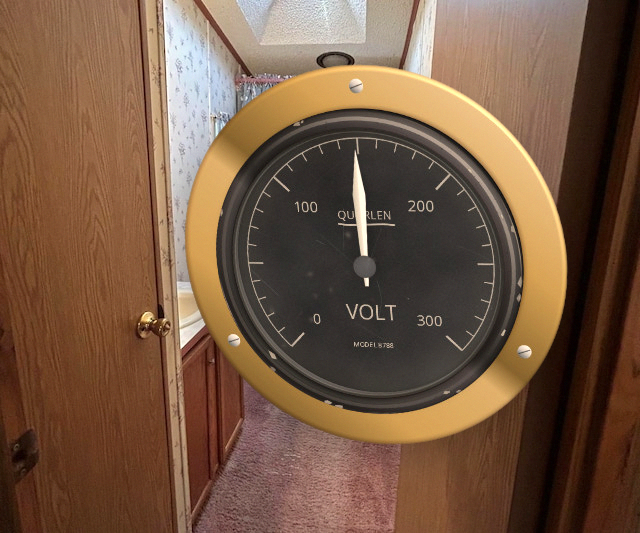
150
